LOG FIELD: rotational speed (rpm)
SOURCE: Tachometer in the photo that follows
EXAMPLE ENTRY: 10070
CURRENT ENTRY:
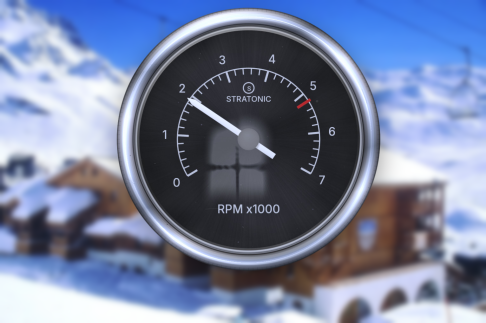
1900
